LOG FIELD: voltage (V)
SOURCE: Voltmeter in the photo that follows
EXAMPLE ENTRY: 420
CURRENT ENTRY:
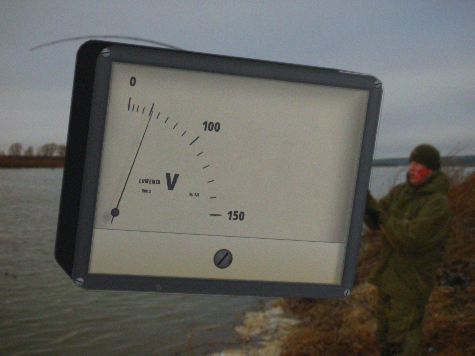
50
